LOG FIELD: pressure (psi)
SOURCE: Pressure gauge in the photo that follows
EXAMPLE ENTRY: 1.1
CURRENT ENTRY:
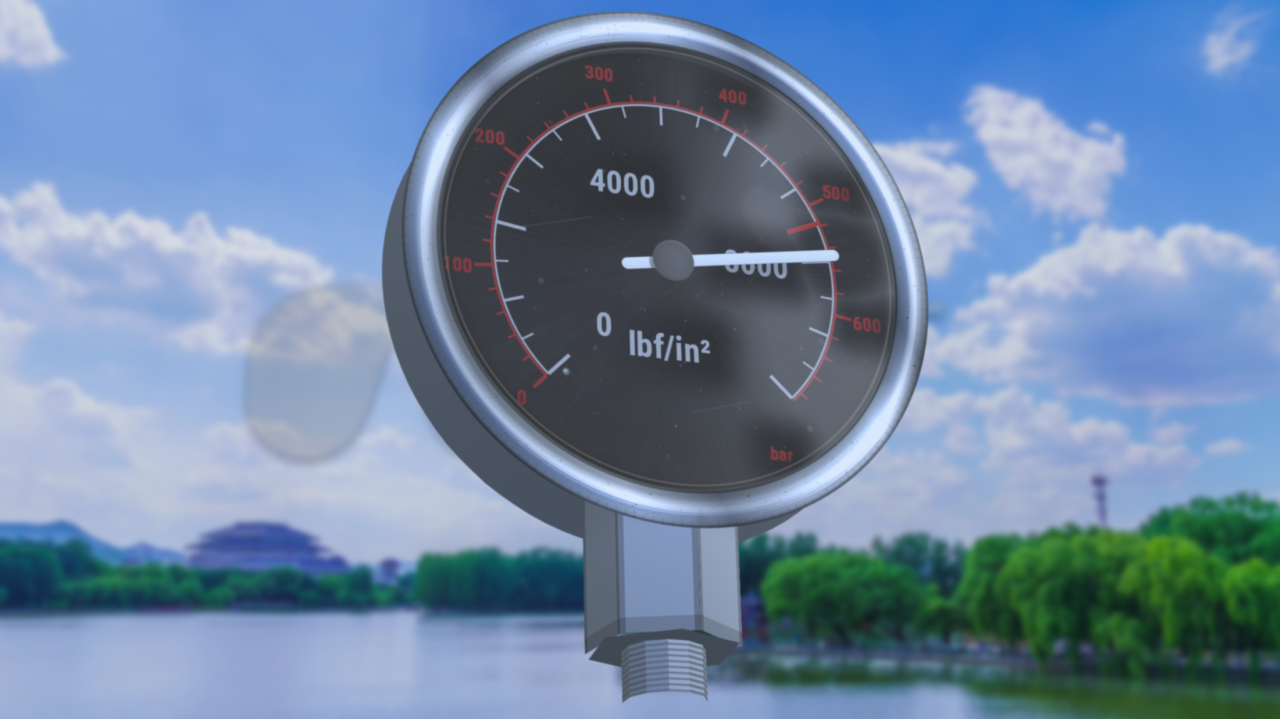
8000
